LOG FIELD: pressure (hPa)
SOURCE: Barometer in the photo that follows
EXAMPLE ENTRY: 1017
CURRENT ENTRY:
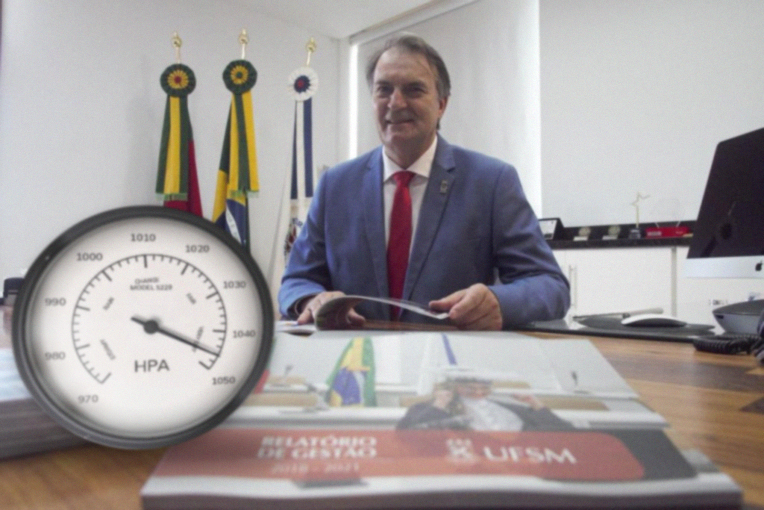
1046
